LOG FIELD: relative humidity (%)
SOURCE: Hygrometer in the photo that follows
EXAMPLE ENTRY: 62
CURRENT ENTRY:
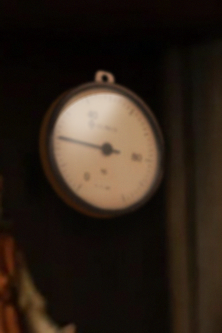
20
